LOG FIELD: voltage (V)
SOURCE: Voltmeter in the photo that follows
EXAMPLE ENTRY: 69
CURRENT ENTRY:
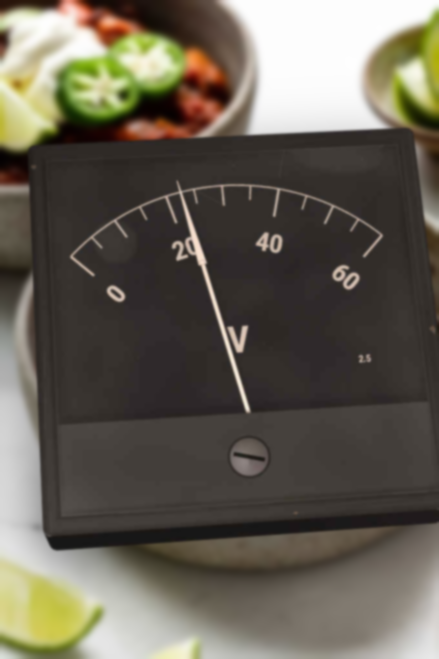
22.5
